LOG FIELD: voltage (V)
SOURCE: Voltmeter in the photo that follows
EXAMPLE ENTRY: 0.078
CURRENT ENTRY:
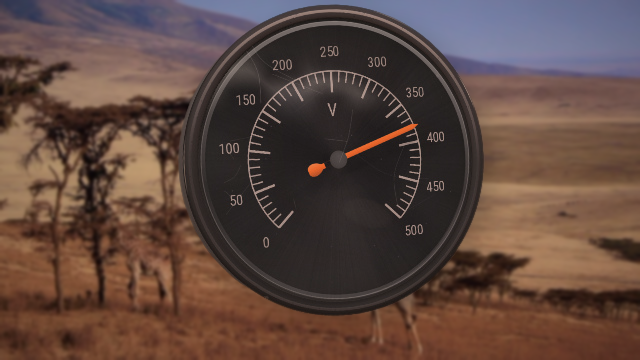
380
